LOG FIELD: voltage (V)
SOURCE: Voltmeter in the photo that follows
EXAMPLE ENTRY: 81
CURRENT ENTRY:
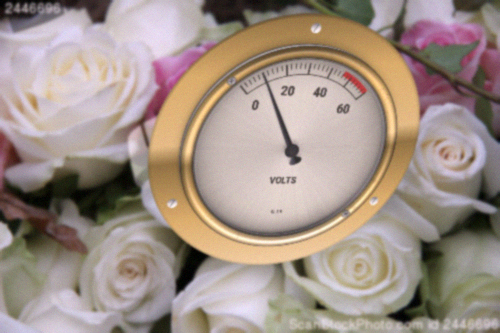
10
